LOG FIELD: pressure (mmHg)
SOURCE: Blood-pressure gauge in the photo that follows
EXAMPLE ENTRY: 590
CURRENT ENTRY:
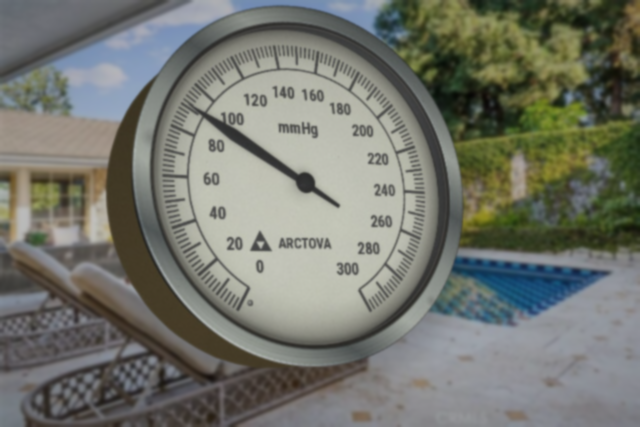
90
